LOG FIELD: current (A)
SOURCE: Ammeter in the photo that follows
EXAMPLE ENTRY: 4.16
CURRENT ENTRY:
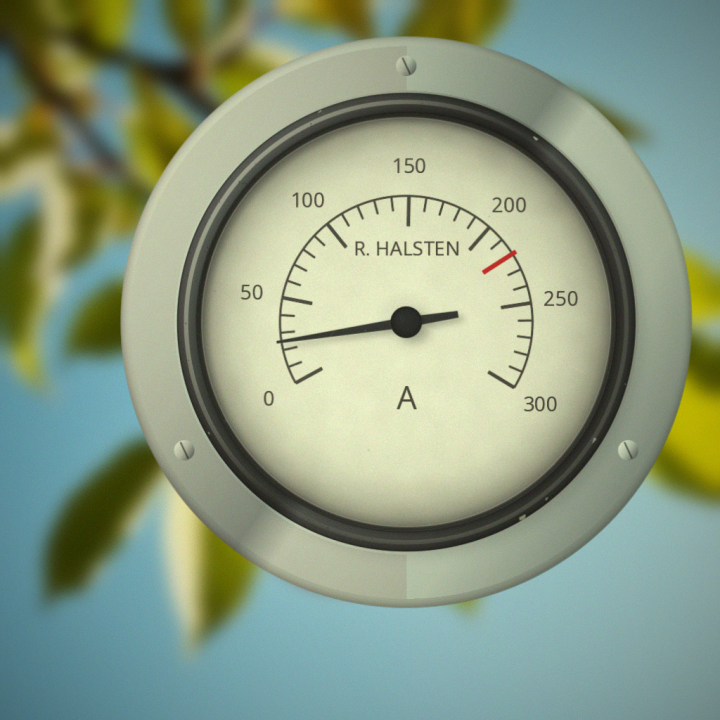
25
